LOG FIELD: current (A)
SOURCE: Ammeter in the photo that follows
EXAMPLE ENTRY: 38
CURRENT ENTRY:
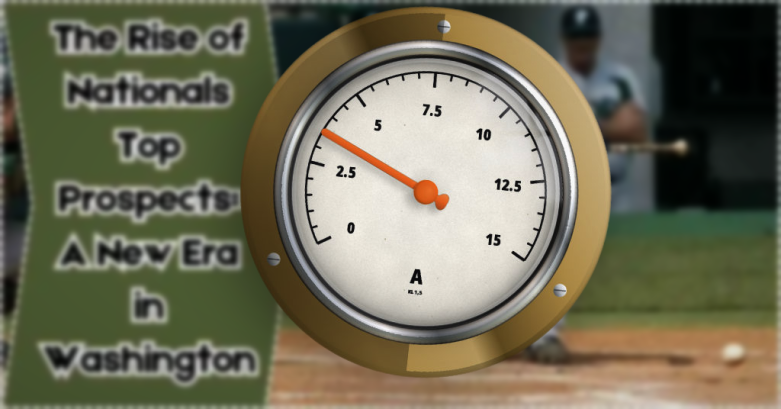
3.5
